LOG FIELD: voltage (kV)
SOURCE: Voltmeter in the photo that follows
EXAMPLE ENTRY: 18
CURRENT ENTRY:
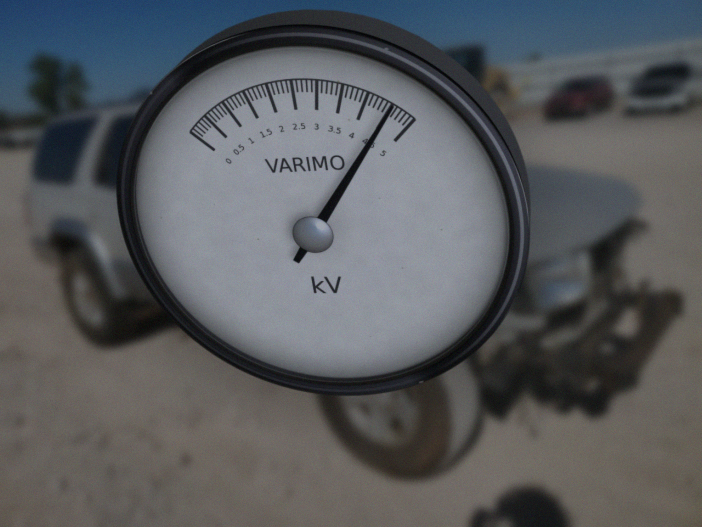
4.5
